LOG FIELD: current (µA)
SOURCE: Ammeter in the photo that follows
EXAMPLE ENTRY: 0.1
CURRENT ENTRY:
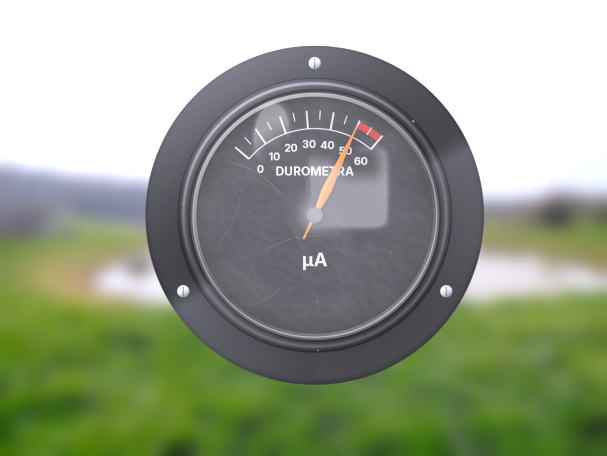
50
